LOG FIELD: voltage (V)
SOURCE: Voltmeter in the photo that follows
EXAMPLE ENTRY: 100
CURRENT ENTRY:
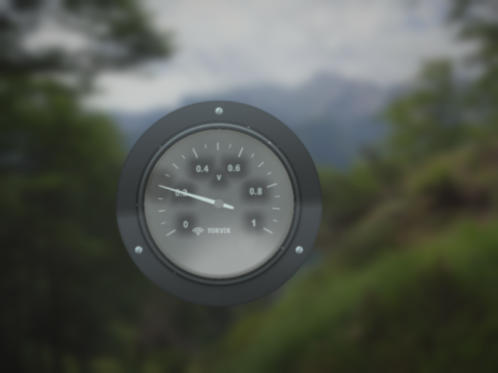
0.2
